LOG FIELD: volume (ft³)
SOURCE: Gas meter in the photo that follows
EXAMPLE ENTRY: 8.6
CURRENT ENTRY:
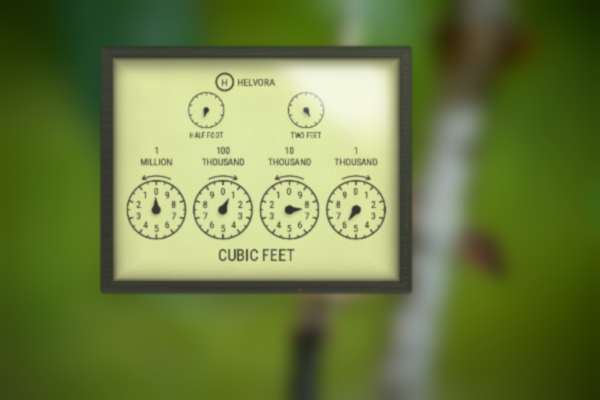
7600
